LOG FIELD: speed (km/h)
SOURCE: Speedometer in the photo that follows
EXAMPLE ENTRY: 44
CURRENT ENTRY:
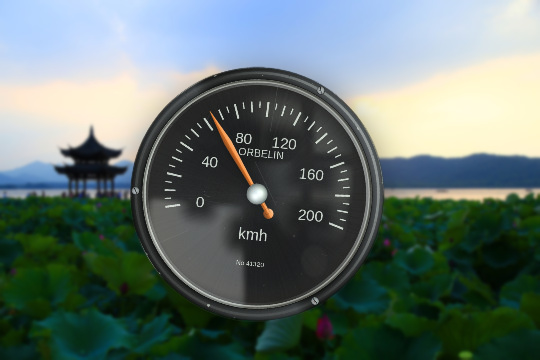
65
